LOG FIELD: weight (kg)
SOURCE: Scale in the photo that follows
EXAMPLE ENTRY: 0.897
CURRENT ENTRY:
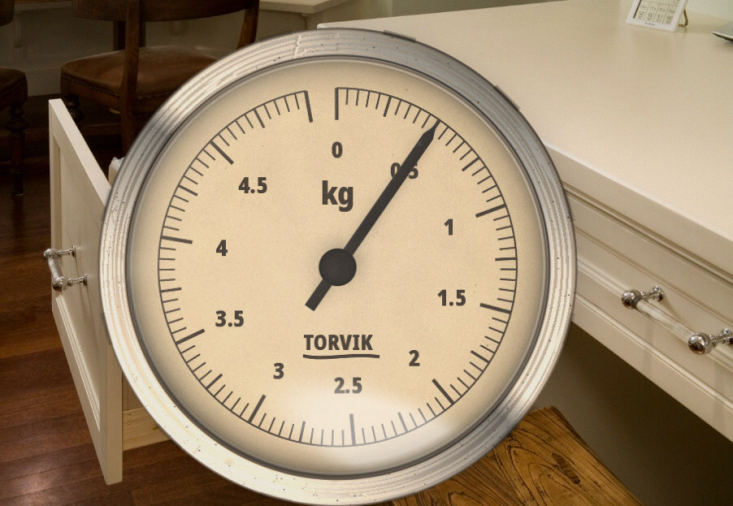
0.5
